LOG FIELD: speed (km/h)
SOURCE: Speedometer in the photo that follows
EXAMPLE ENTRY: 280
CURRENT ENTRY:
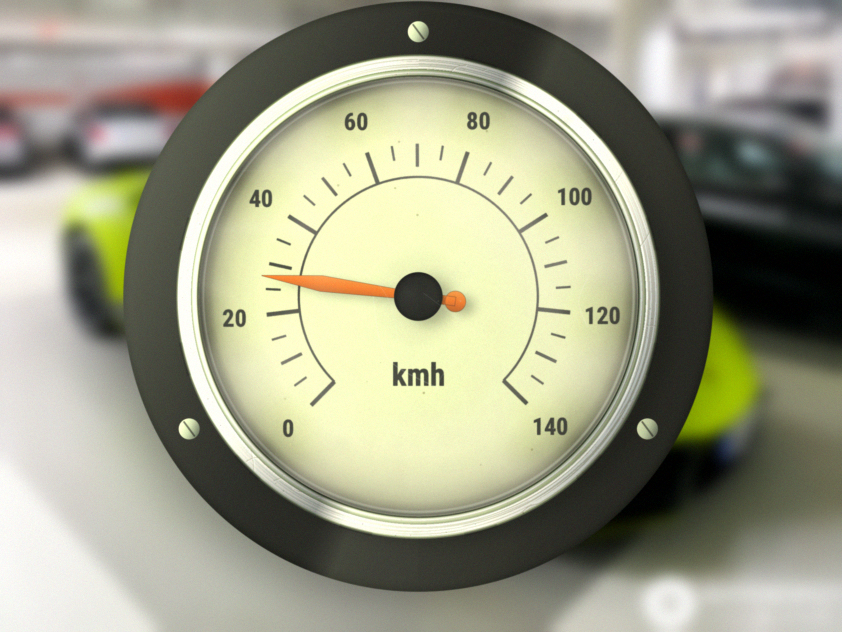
27.5
